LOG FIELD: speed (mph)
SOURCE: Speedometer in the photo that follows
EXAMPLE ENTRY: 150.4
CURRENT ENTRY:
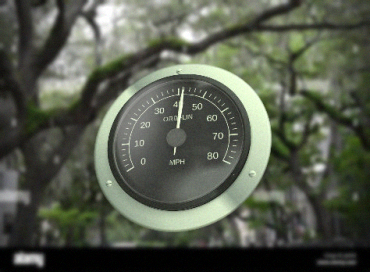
42
